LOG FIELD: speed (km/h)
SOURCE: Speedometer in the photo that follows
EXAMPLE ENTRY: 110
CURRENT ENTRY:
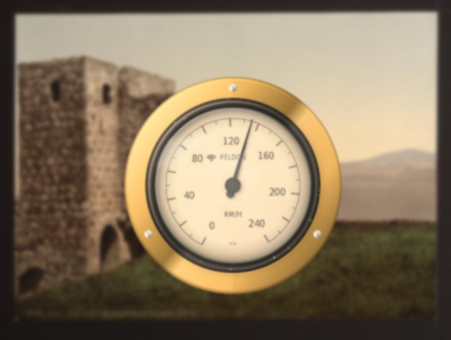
135
